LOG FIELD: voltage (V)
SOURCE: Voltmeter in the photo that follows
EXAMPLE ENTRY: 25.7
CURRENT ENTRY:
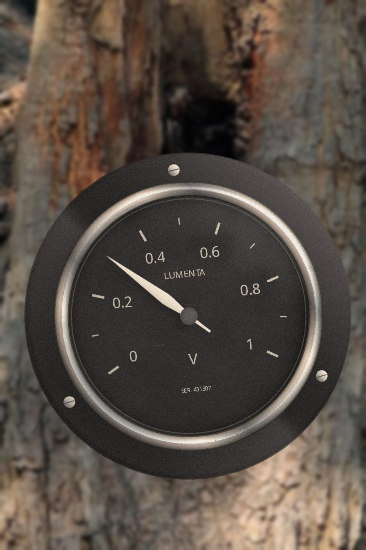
0.3
